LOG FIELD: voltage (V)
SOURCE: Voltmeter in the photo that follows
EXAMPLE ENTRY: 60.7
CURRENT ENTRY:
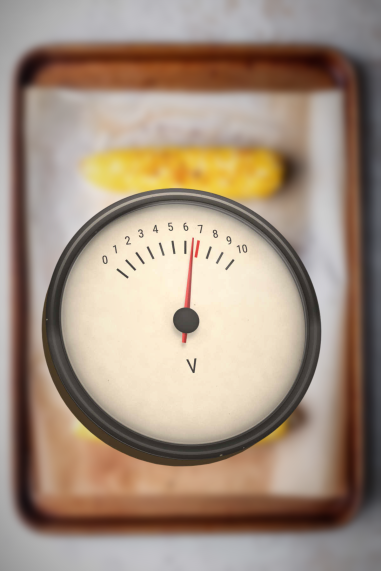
6.5
